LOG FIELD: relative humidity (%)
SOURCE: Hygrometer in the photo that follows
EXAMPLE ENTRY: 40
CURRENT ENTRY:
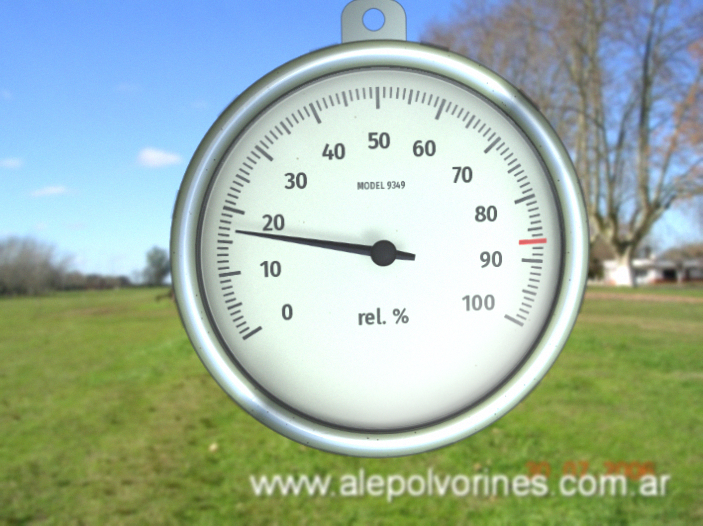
17
